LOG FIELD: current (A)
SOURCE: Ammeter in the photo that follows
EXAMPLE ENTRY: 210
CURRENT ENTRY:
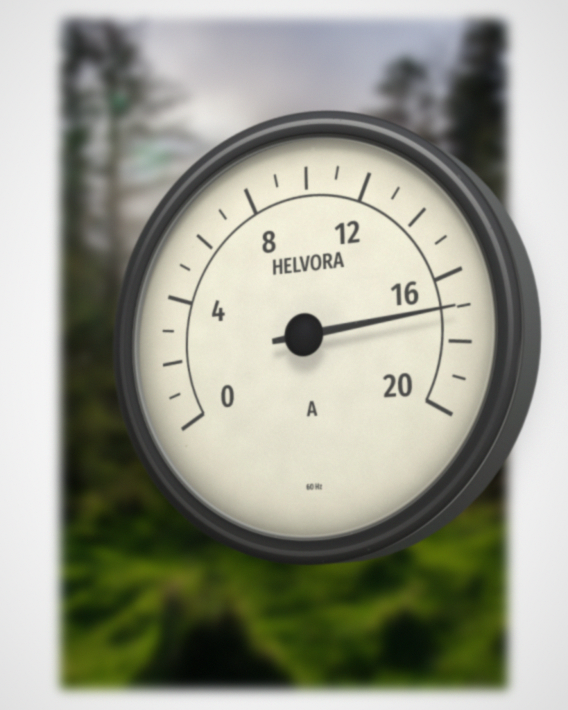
17
